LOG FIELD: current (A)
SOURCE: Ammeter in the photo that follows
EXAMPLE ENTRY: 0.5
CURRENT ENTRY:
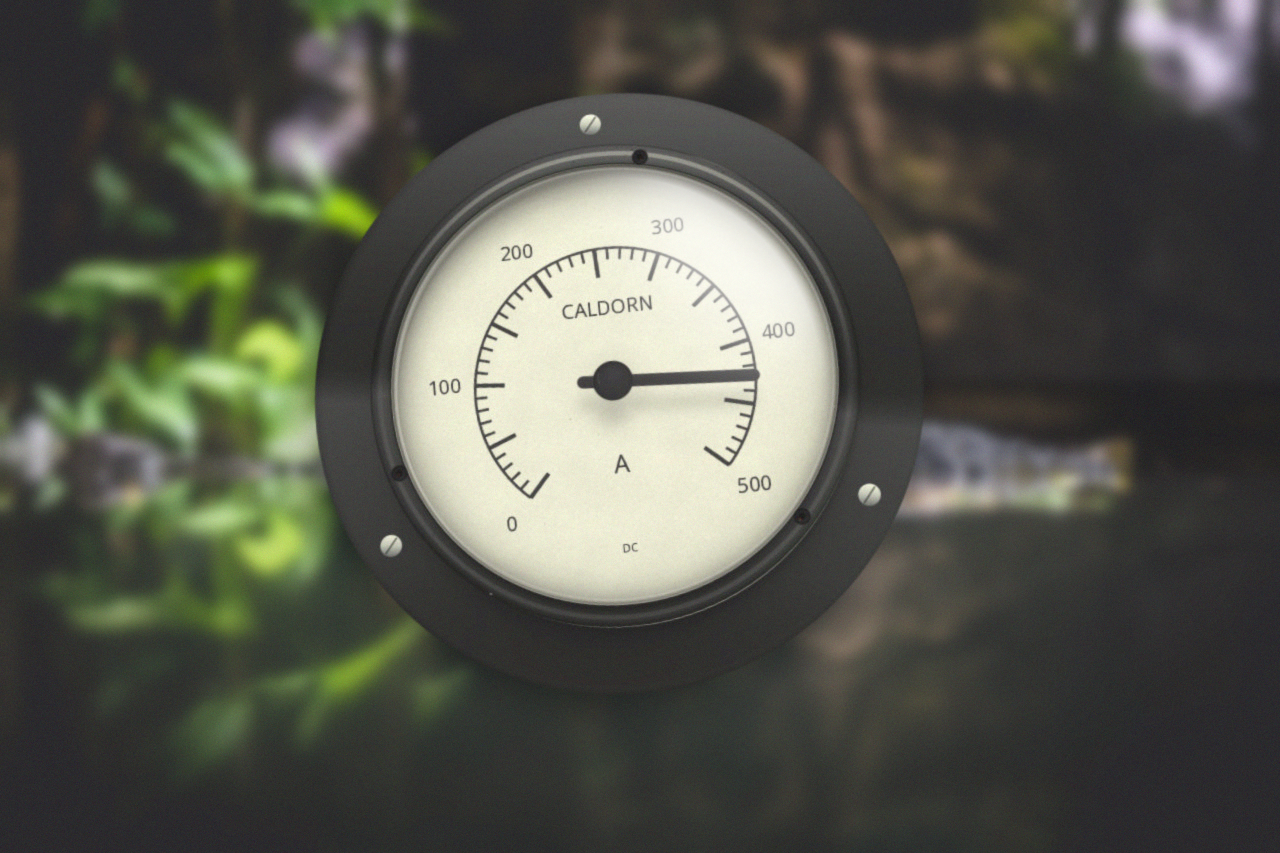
430
